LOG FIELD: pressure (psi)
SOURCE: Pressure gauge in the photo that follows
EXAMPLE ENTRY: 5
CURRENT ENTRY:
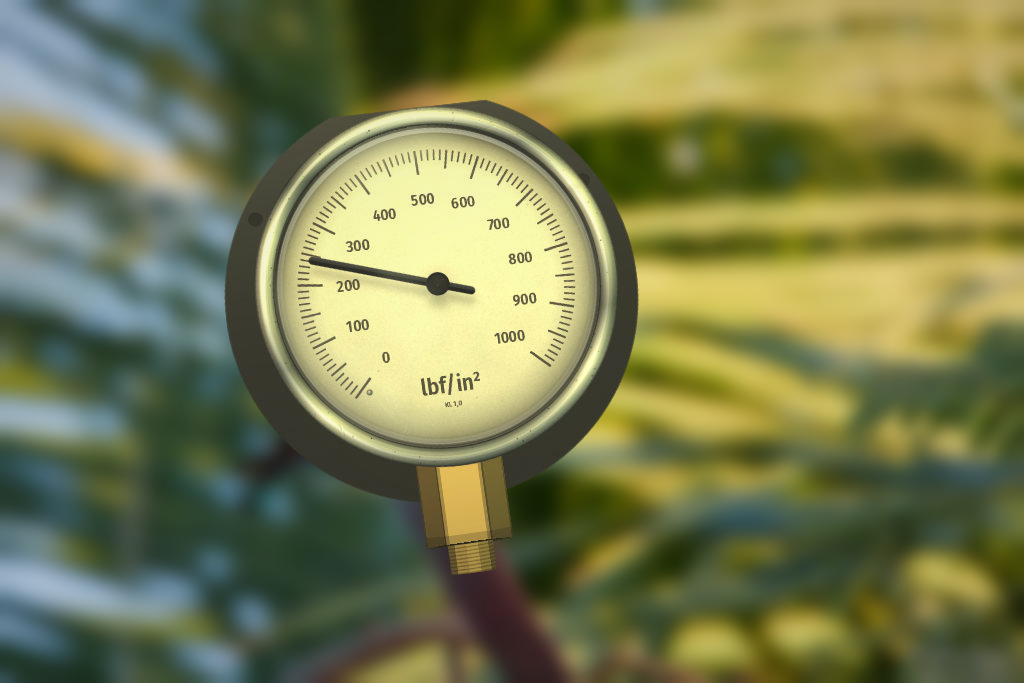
240
